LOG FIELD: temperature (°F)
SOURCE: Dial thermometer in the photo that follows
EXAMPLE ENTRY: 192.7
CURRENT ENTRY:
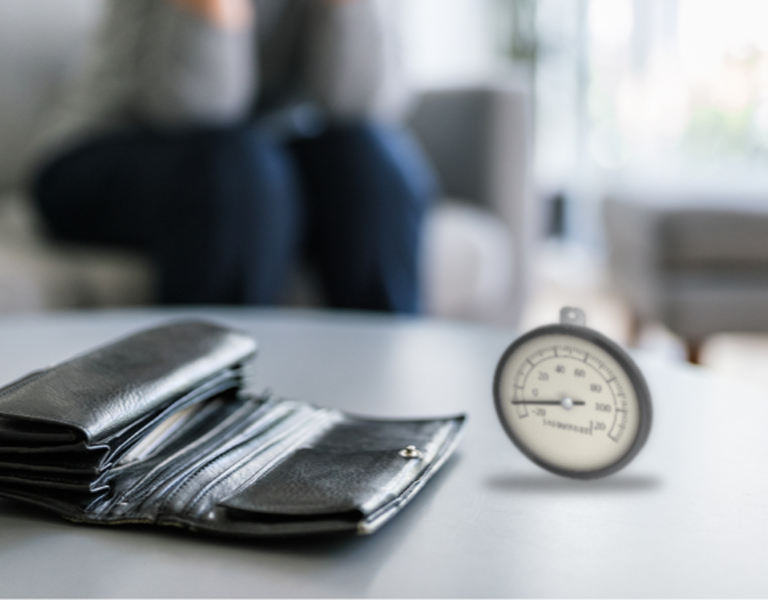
-10
